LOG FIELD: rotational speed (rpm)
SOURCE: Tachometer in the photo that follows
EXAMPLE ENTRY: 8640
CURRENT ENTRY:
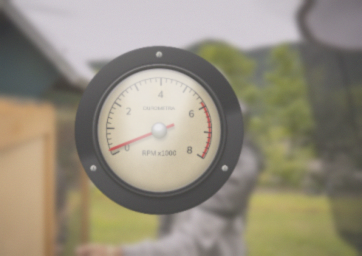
200
